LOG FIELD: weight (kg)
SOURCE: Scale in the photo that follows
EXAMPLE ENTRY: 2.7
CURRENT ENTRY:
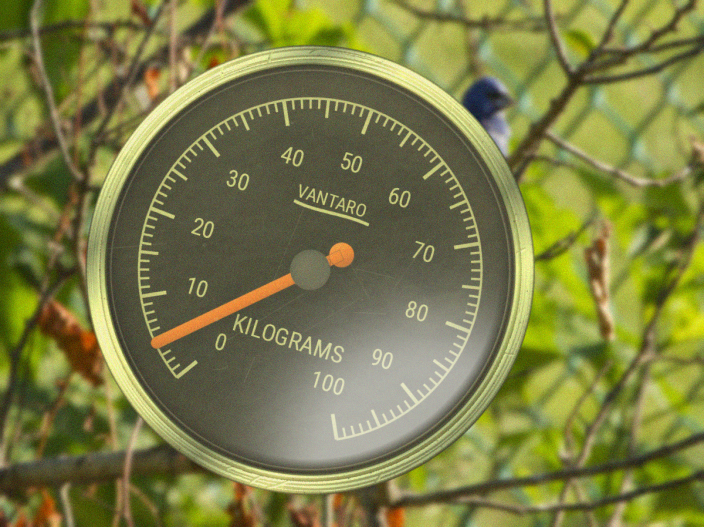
4.5
